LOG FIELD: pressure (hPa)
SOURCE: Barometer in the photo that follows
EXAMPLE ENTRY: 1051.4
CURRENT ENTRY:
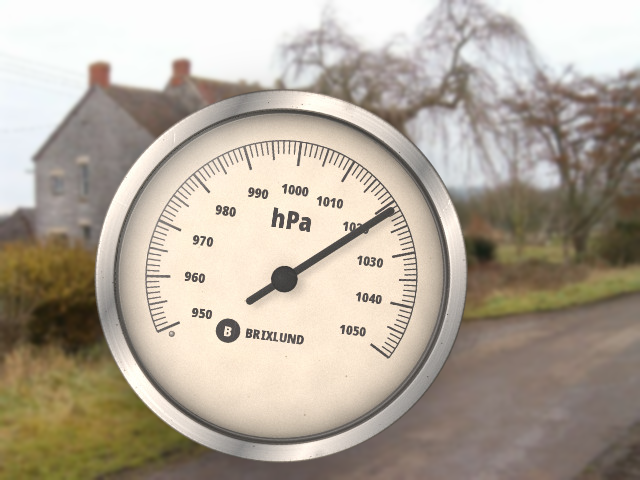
1021
